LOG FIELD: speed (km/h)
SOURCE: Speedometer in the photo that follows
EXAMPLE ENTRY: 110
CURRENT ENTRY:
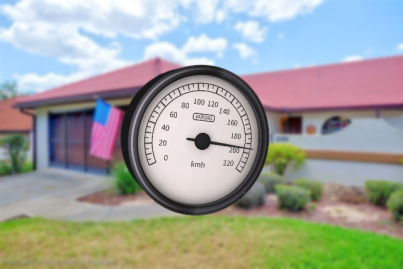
195
